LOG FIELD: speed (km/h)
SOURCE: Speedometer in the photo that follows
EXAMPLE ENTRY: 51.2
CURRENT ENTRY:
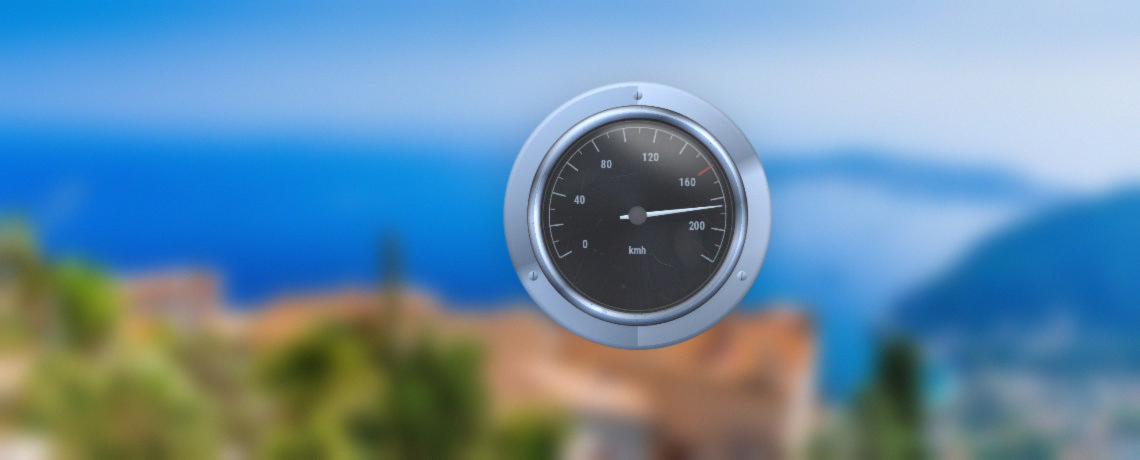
185
